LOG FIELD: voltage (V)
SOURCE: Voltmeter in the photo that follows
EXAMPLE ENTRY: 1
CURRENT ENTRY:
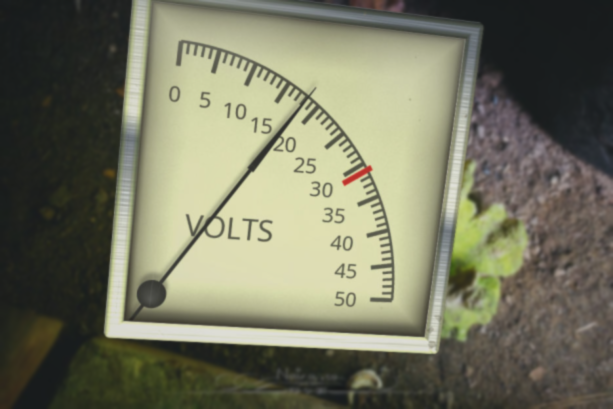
18
